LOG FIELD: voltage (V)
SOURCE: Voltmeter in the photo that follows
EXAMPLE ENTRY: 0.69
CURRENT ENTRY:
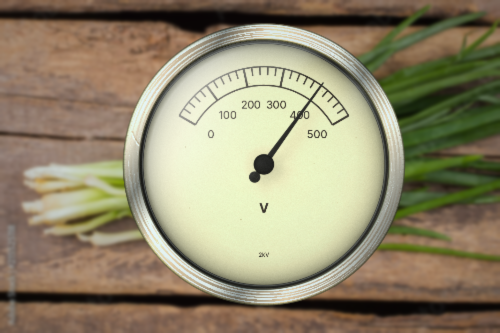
400
